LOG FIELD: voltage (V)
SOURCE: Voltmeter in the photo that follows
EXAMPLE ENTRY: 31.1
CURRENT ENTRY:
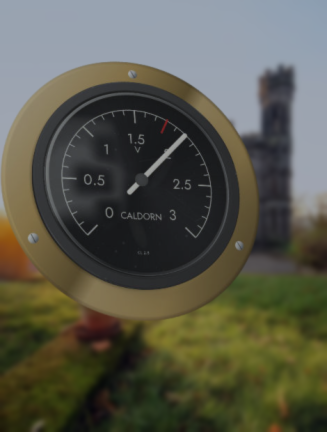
2
